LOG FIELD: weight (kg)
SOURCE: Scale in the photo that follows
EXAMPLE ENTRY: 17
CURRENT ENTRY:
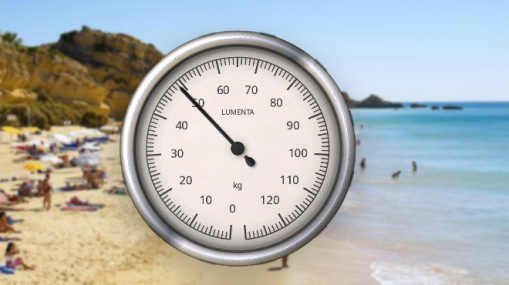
49
